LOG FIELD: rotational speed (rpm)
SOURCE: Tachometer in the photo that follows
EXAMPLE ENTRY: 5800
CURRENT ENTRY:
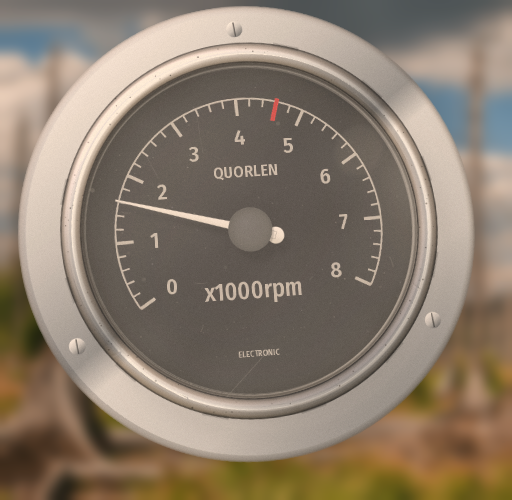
1600
